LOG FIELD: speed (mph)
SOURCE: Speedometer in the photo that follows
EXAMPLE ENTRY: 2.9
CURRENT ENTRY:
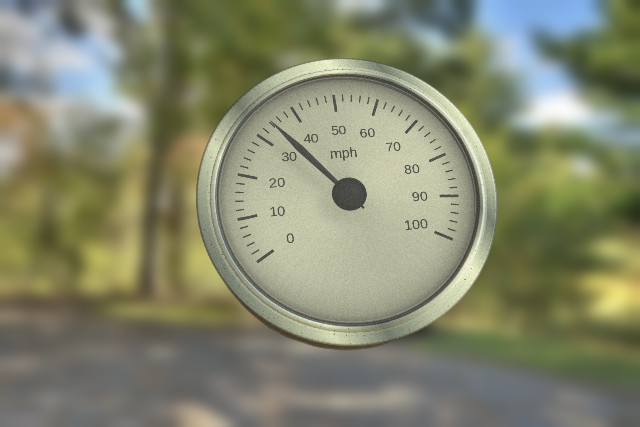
34
